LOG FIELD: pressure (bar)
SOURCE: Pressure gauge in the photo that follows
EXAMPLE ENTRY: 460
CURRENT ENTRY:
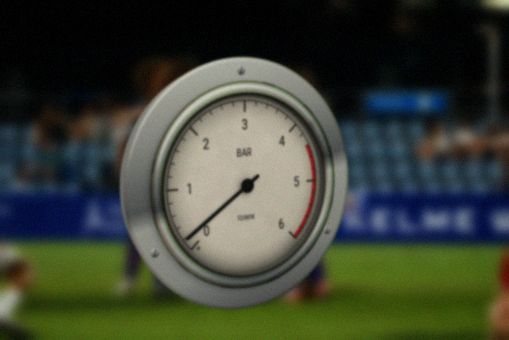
0.2
